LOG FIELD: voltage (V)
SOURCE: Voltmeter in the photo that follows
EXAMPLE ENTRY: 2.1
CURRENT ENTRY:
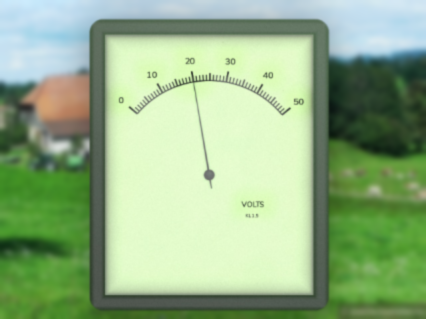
20
